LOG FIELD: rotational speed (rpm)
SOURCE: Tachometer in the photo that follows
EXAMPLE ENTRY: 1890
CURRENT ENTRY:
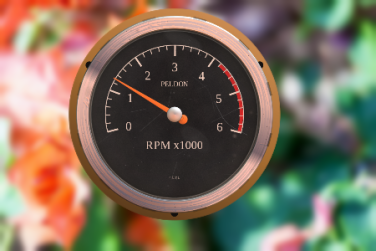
1300
